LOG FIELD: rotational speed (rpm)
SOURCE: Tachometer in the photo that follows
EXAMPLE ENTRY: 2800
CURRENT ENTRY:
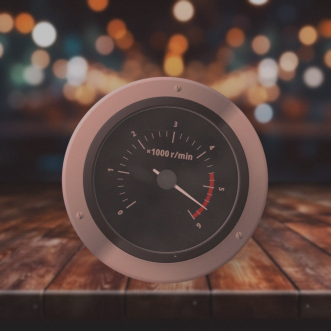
5600
